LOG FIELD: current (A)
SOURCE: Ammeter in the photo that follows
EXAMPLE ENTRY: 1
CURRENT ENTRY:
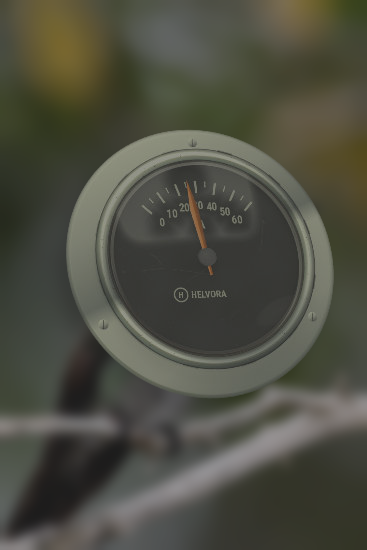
25
